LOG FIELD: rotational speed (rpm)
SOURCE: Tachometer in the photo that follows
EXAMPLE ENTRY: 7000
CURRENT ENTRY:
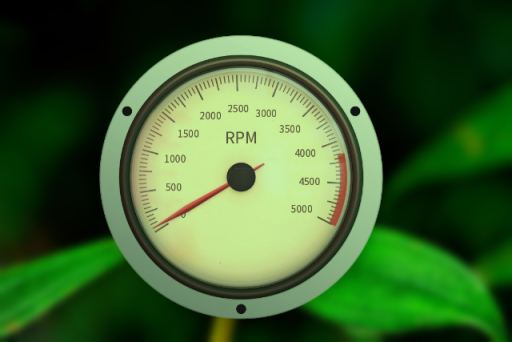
50
